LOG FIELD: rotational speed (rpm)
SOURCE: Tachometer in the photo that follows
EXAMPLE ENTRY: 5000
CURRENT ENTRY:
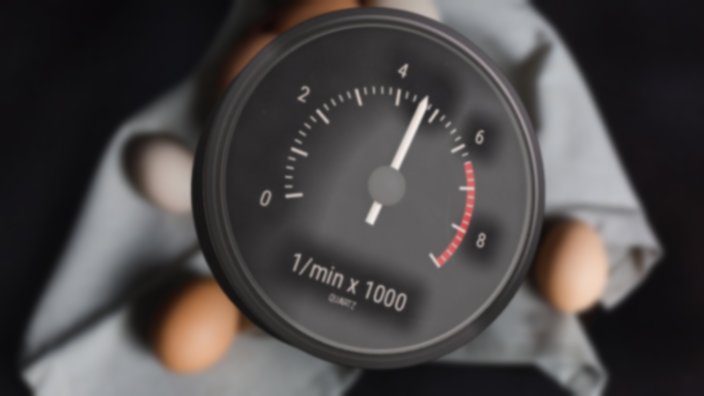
4600
